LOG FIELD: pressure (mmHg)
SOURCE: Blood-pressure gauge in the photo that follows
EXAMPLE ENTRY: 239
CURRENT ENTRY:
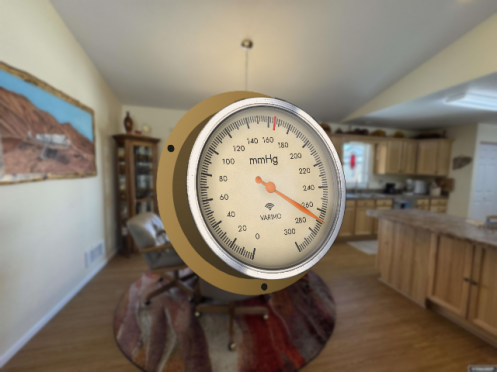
270
